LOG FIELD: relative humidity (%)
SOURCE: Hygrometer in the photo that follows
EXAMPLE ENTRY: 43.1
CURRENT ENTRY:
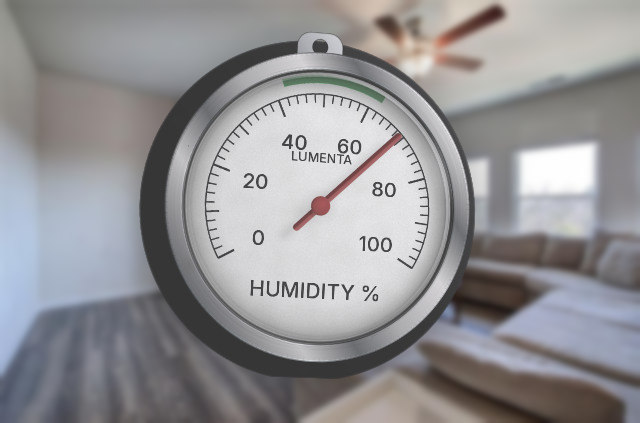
69
